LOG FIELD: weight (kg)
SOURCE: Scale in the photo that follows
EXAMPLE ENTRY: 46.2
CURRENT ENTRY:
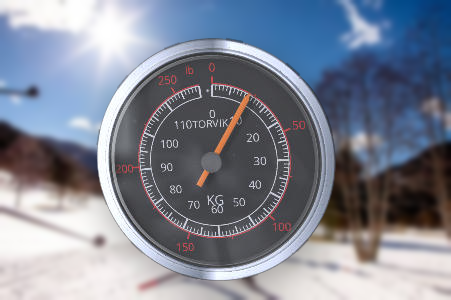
10
